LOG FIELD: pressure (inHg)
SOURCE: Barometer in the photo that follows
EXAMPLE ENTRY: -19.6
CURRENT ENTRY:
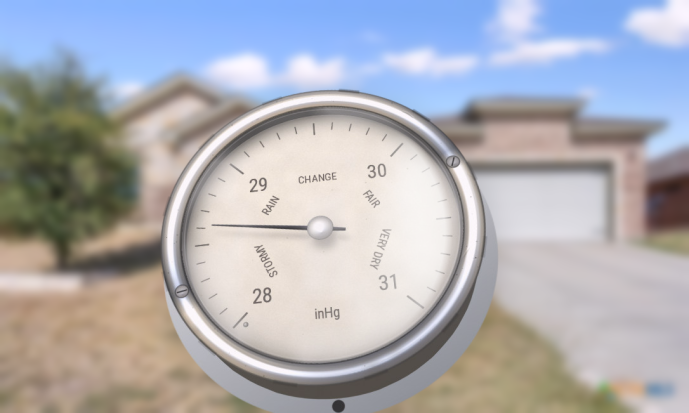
28.6
